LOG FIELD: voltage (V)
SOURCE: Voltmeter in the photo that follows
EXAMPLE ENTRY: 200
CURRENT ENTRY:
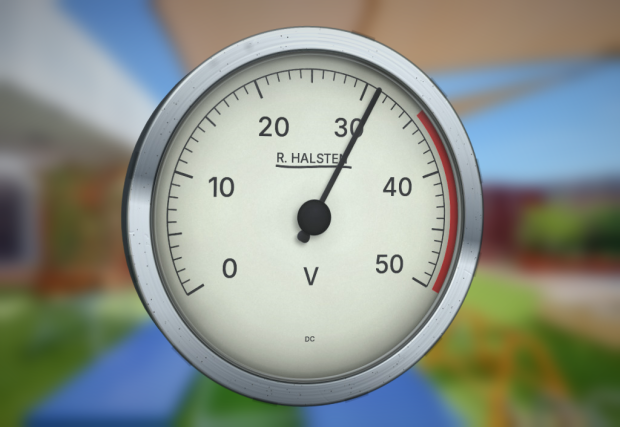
31
